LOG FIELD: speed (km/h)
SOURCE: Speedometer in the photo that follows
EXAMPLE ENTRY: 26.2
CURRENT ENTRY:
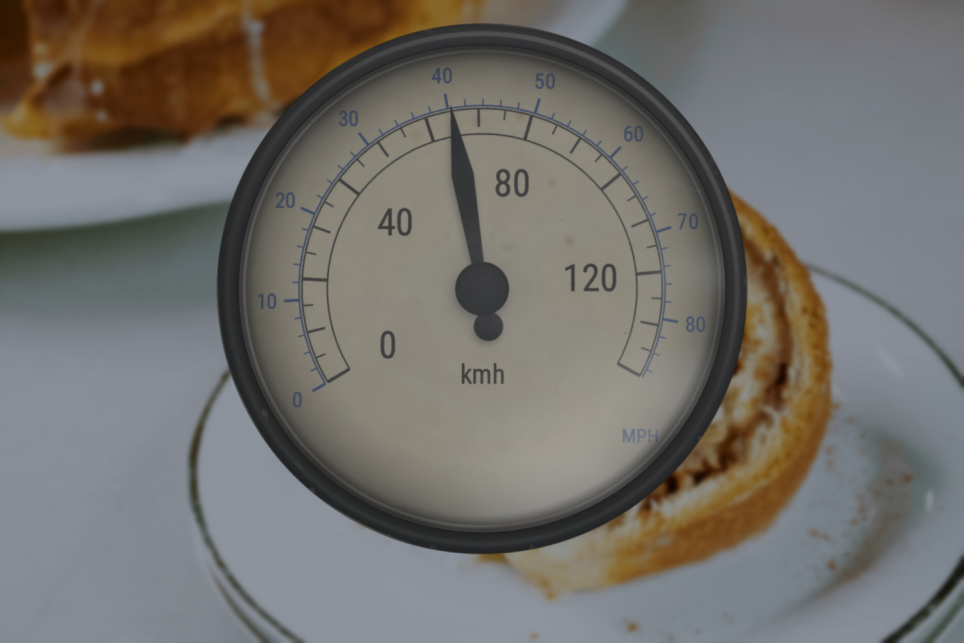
65
